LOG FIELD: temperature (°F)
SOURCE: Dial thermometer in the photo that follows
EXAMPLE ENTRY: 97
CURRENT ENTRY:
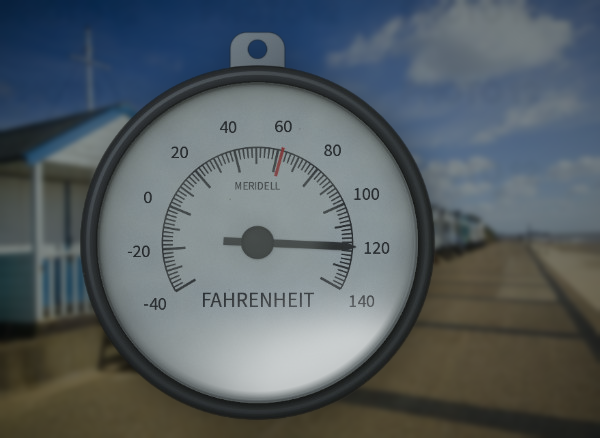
120
